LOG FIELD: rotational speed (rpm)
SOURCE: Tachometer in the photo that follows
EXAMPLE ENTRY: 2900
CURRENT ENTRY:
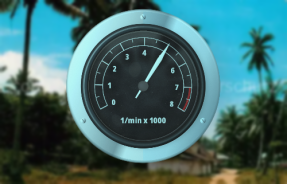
5000
